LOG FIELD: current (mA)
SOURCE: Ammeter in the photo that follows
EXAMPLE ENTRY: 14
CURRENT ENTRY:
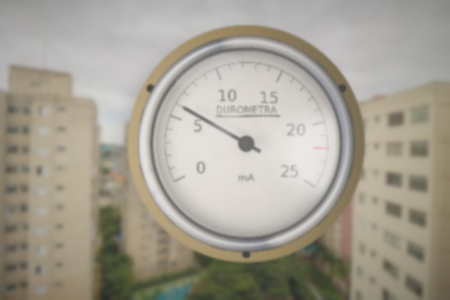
6
